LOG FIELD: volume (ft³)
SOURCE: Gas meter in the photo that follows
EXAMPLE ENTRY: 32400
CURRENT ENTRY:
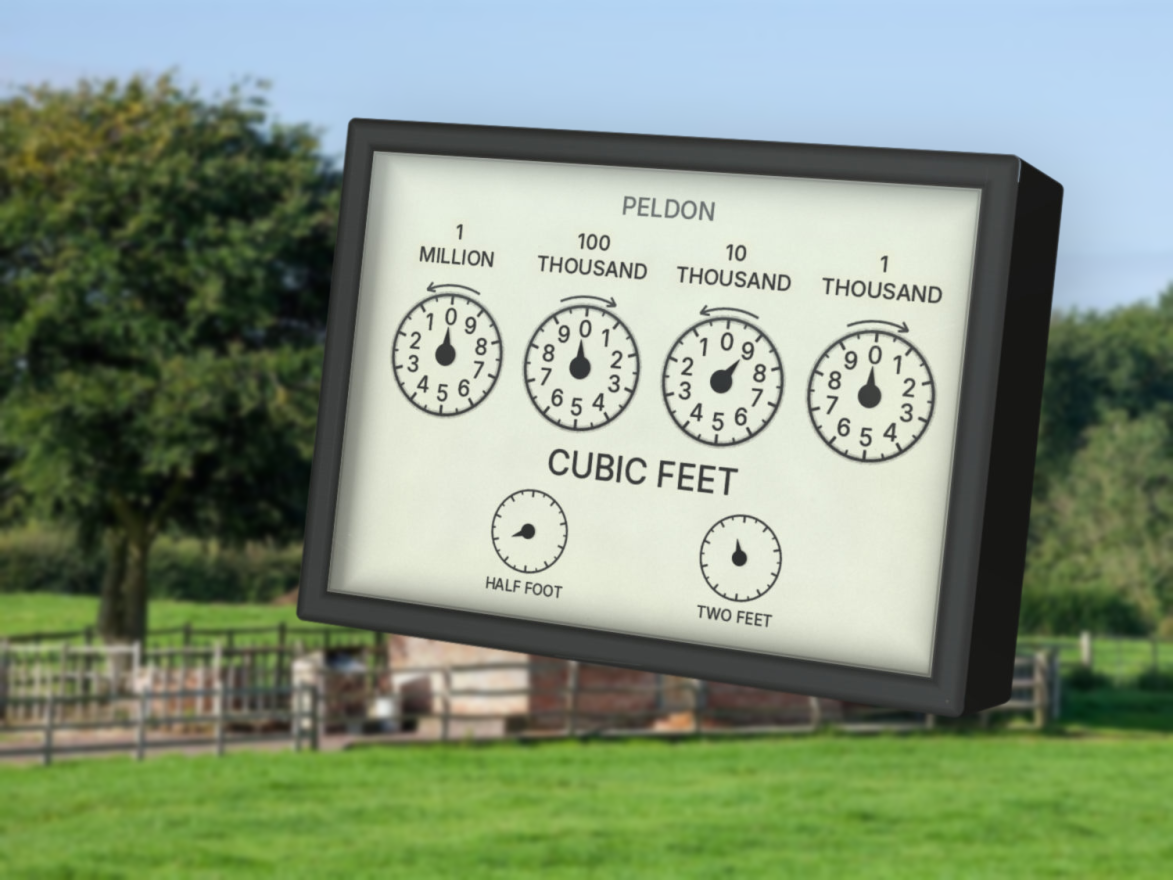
999000
